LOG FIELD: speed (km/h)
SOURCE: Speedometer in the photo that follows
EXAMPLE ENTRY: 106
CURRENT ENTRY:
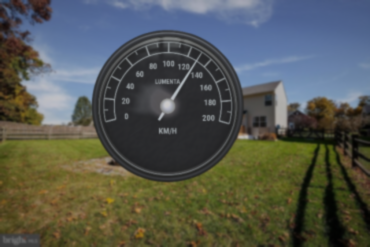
130
